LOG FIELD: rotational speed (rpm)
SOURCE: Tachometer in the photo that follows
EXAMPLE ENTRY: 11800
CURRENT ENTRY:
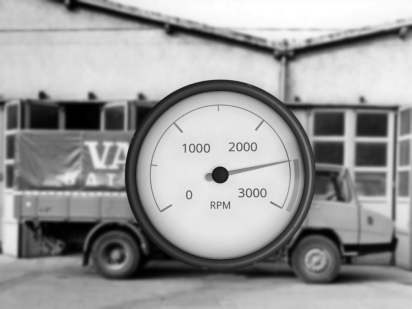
2500
